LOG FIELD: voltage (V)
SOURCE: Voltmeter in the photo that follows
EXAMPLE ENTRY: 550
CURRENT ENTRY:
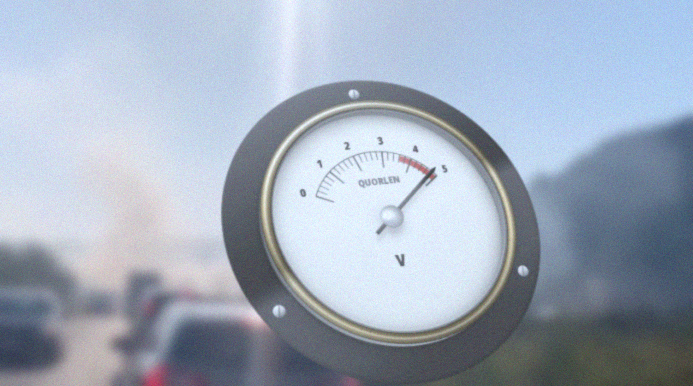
4.8
